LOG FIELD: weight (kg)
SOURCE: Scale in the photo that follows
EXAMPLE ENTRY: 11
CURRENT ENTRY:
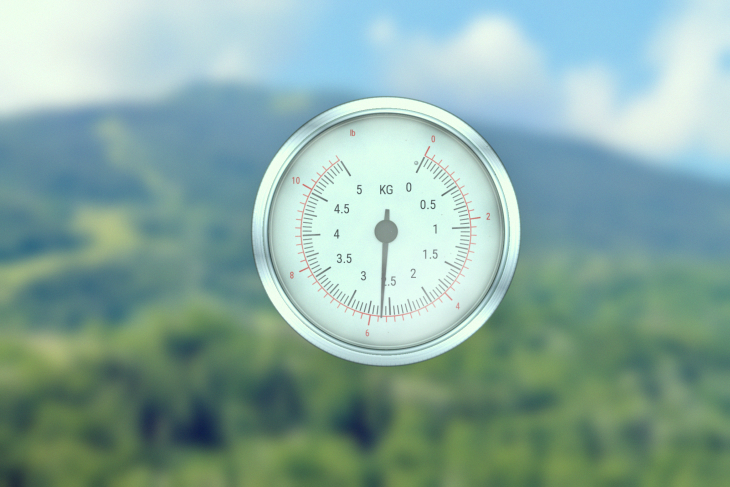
2.6
